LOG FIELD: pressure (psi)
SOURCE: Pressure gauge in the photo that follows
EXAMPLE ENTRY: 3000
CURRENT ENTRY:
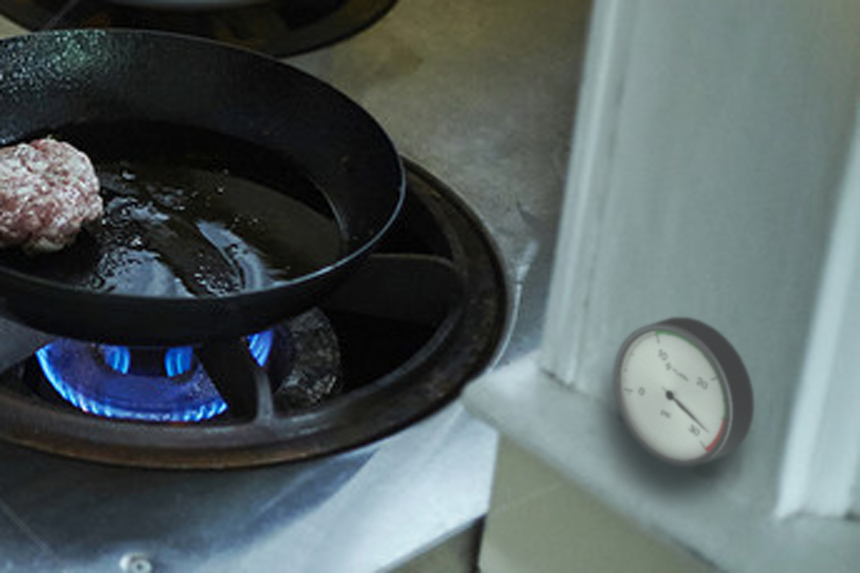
27.5
